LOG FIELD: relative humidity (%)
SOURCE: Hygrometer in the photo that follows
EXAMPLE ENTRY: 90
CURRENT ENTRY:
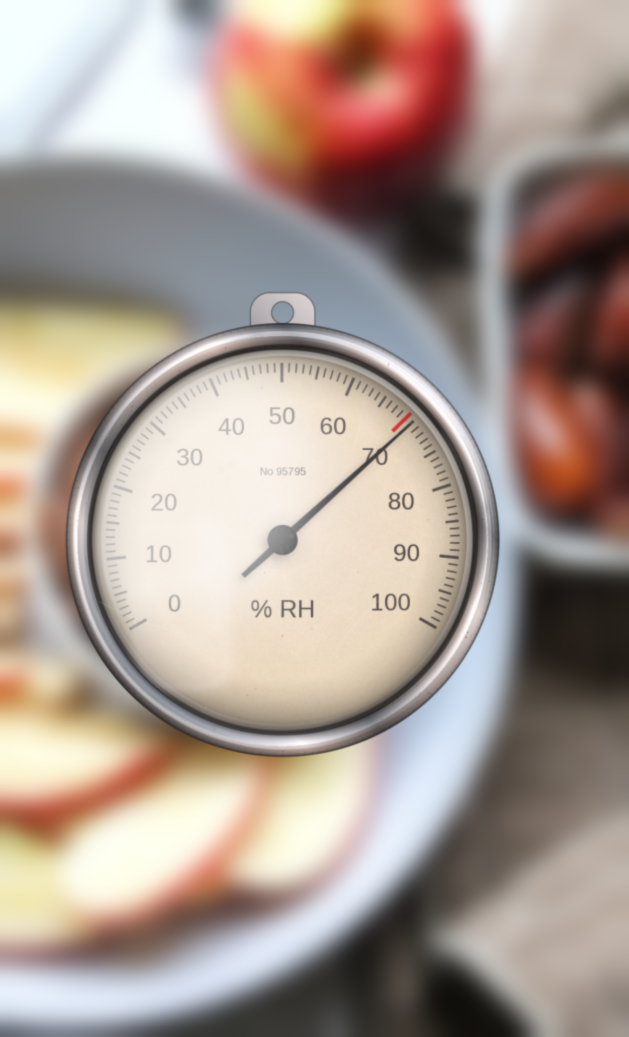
70
